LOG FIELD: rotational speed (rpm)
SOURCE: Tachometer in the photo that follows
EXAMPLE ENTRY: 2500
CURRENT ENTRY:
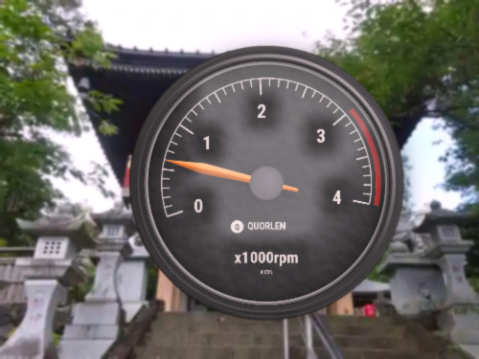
600
